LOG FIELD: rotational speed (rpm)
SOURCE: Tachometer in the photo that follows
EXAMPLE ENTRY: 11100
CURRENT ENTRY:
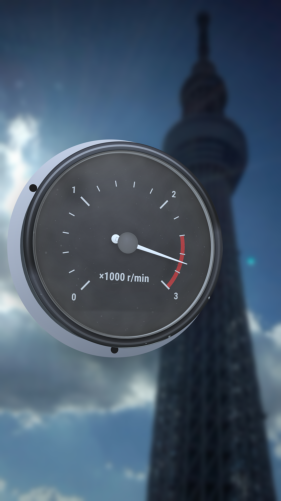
2700
